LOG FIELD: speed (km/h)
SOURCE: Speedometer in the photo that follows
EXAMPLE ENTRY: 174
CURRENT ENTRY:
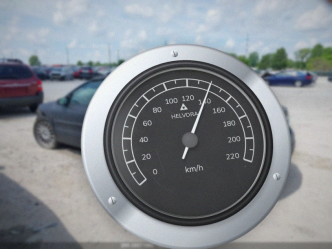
140
